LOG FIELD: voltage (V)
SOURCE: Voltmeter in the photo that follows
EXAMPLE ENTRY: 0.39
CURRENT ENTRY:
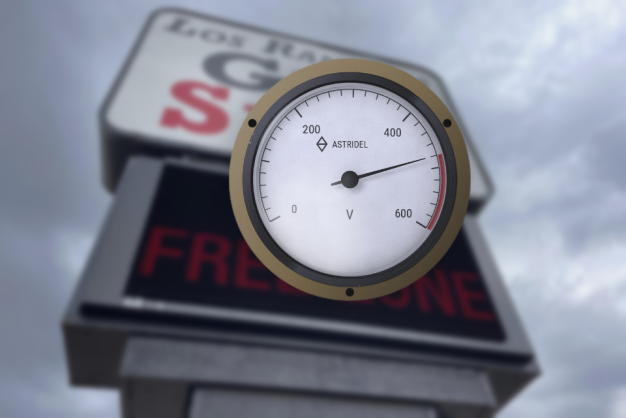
480
